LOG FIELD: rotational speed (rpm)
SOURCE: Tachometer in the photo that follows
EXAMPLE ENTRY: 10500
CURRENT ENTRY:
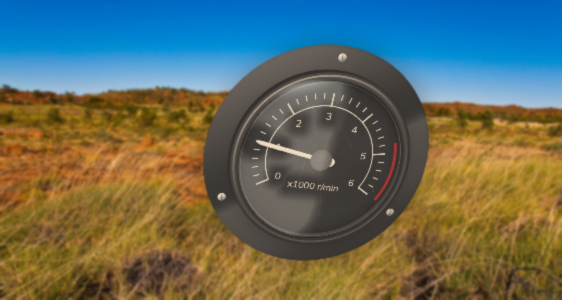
1000
